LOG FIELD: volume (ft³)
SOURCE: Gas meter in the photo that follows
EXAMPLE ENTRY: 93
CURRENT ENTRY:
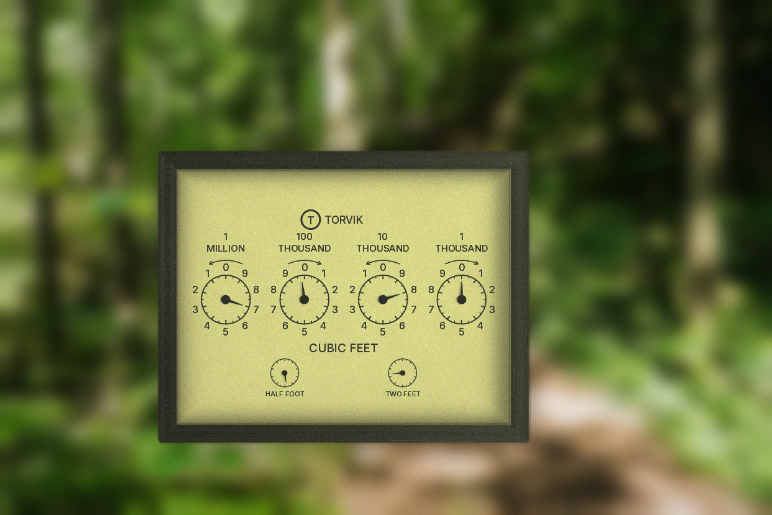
698000
